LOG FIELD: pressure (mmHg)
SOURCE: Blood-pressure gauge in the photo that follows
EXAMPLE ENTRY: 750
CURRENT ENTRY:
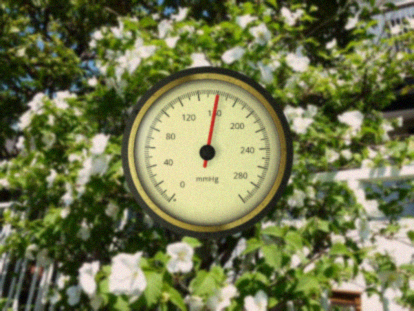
160
